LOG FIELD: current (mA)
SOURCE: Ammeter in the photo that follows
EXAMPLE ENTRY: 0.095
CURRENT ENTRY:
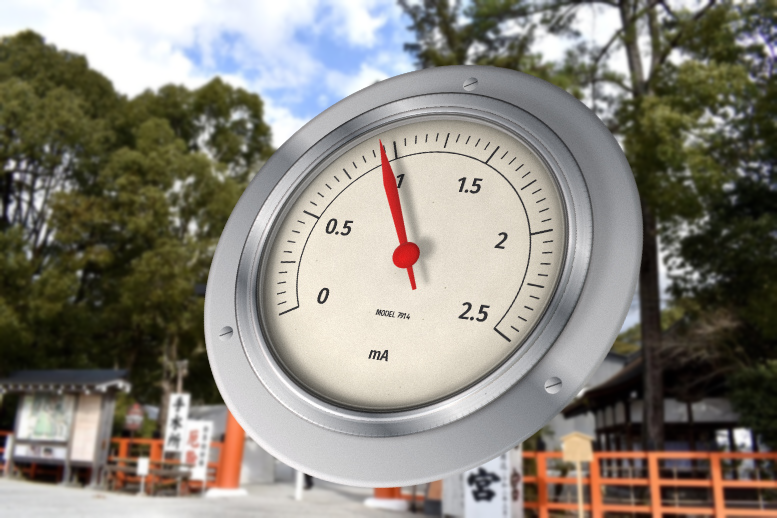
0.95
